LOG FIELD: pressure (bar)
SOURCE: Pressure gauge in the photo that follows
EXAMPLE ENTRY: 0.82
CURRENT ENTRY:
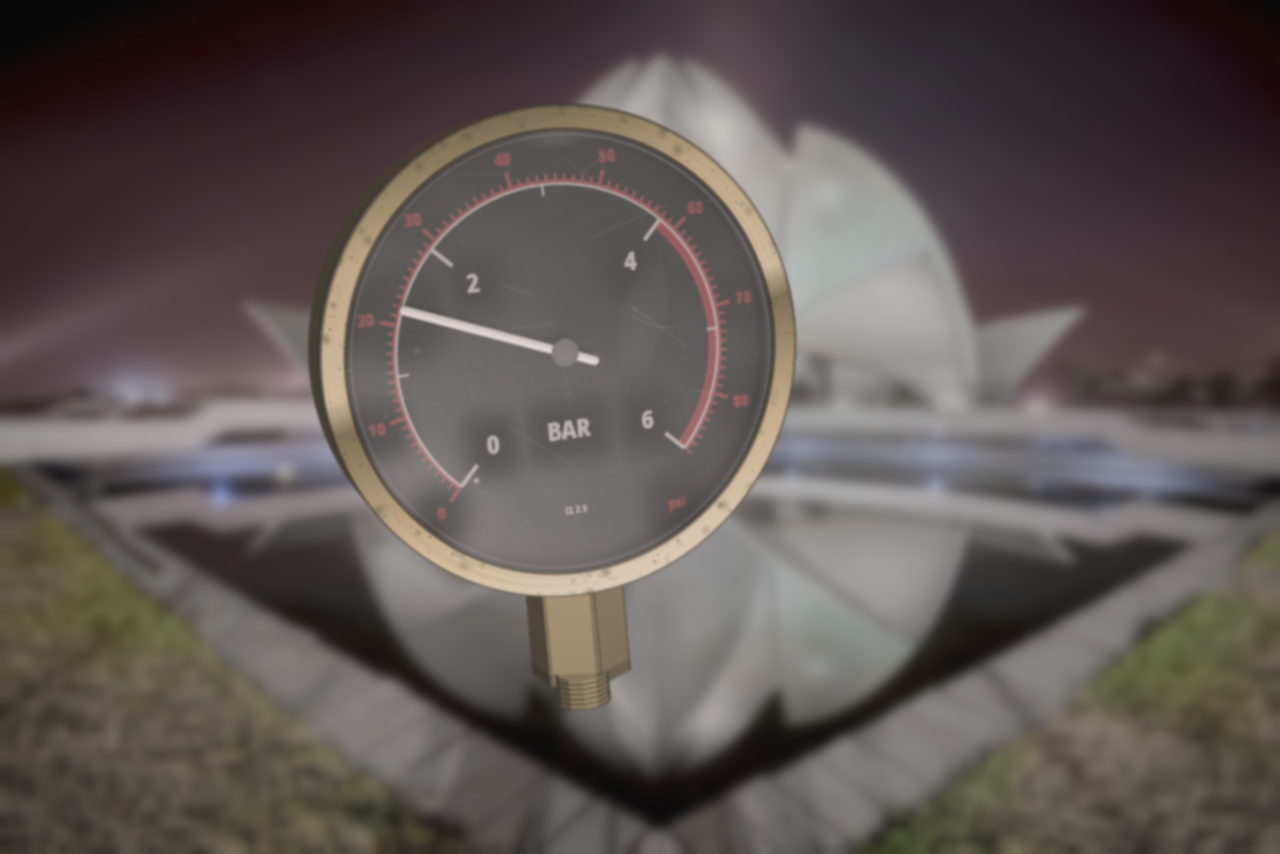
1.5
